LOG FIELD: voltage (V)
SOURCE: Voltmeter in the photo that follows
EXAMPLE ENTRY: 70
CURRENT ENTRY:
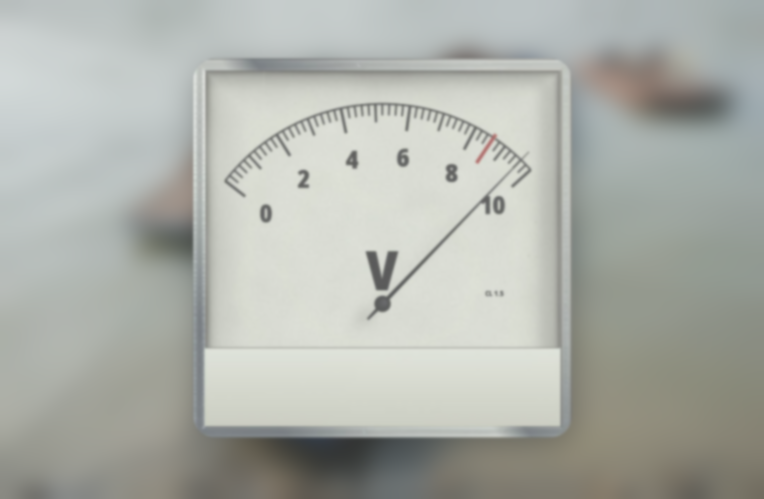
9.6
